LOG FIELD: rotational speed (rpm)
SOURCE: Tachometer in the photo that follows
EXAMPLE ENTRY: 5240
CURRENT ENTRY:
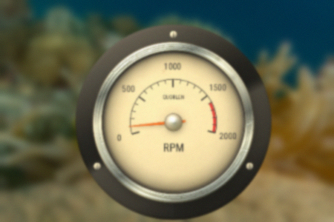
100
